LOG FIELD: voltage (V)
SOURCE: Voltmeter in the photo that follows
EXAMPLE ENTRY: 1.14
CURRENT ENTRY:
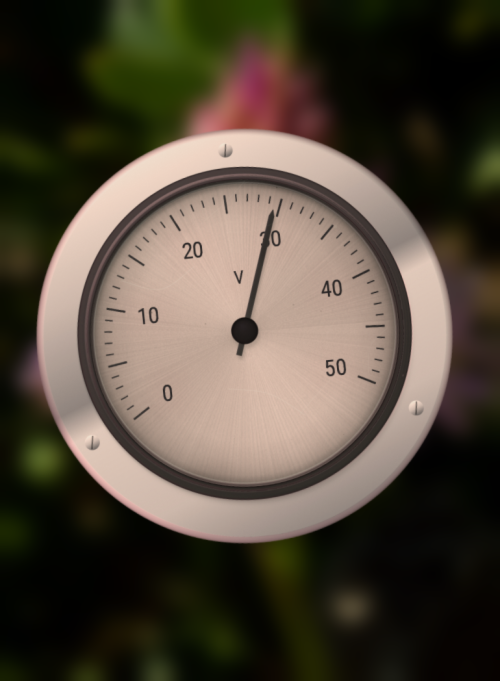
29.5
